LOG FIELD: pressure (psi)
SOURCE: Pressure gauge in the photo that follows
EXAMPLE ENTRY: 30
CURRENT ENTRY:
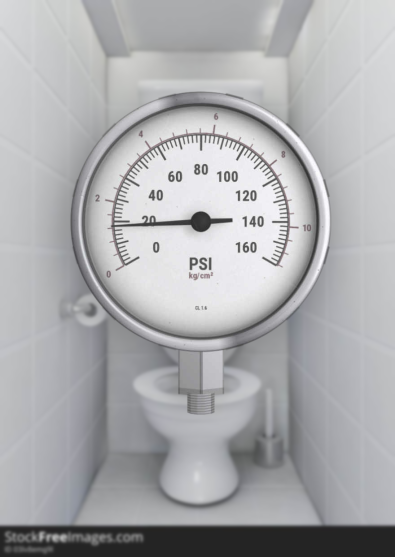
18
